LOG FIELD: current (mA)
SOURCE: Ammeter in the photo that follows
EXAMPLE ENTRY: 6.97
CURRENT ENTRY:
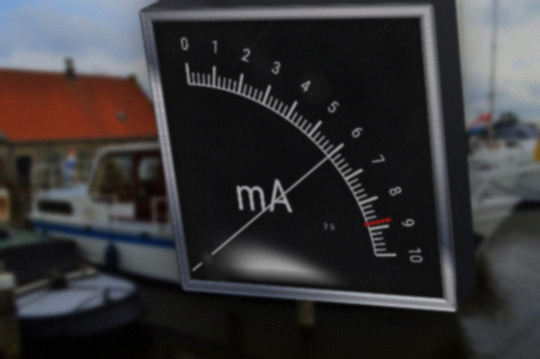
6
